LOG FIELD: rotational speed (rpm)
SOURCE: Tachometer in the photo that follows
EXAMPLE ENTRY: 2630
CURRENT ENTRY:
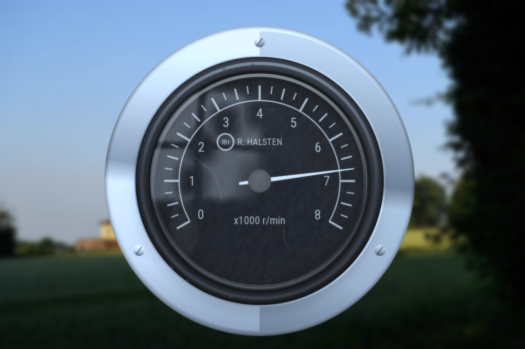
6750
